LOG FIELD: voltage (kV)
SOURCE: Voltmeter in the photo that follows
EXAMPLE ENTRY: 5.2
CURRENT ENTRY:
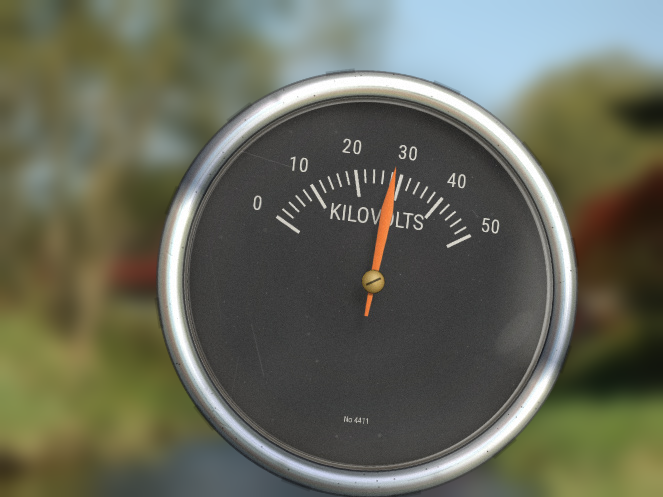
28
